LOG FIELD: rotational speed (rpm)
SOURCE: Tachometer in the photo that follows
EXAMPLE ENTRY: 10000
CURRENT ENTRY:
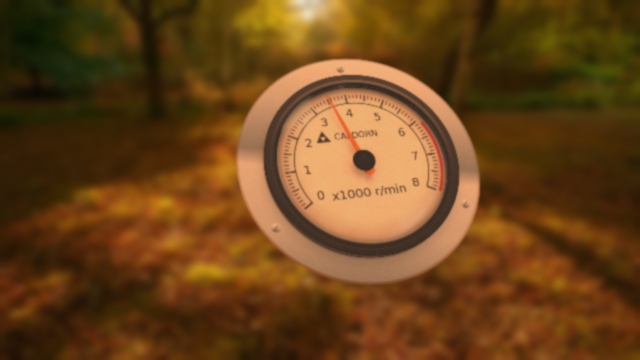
3500
